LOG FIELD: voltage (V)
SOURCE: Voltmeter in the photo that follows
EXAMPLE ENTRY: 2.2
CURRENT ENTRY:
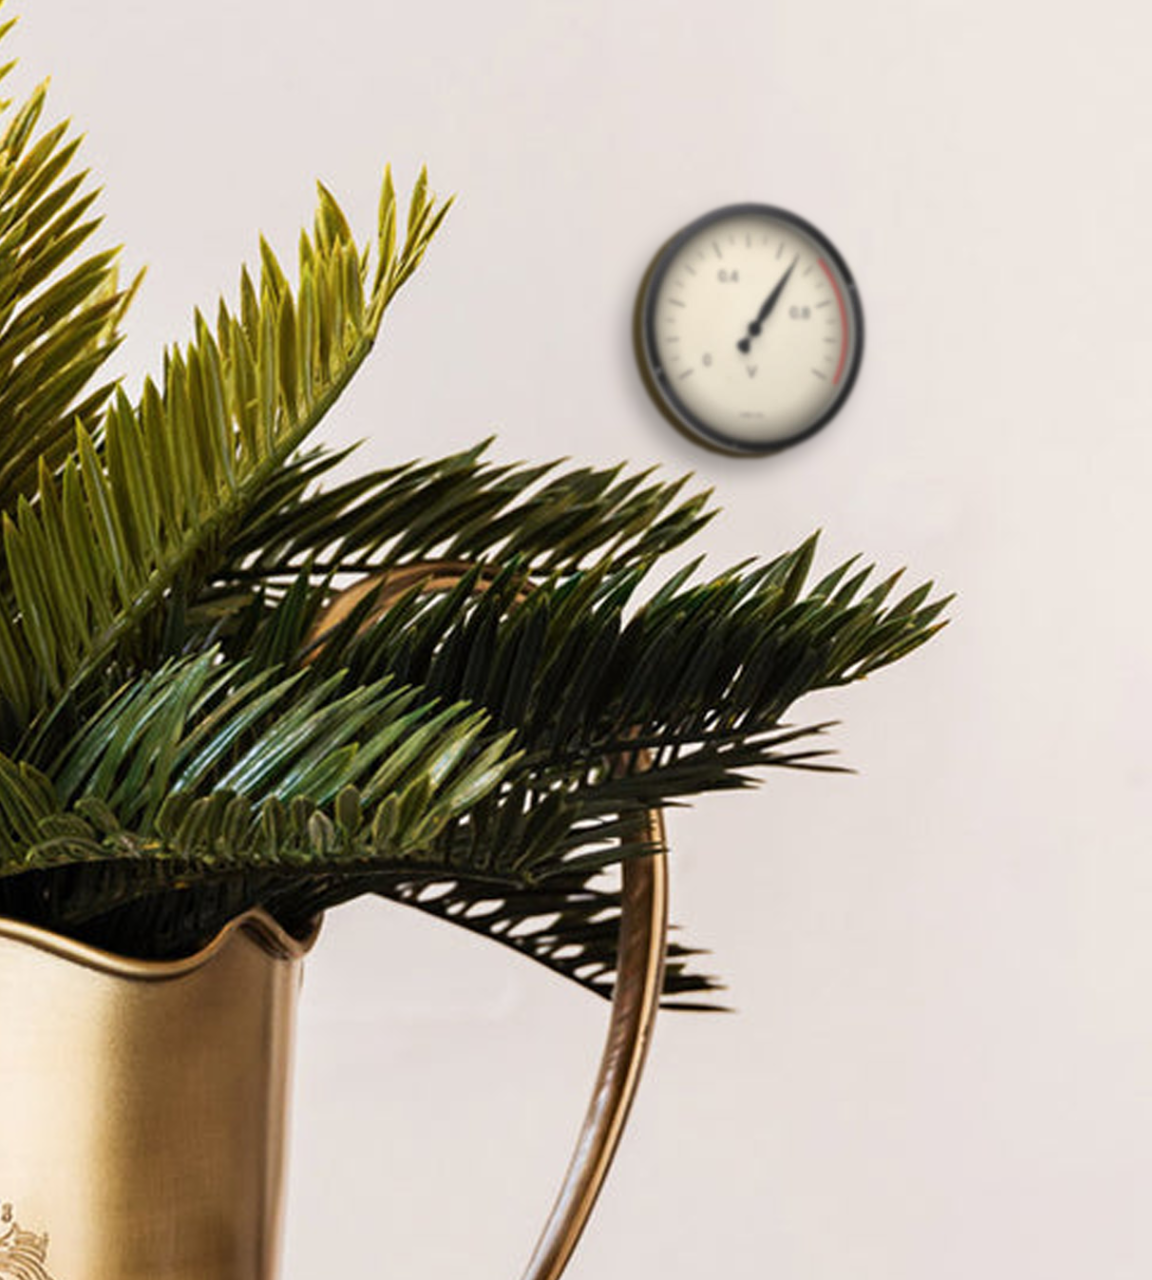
0.65
